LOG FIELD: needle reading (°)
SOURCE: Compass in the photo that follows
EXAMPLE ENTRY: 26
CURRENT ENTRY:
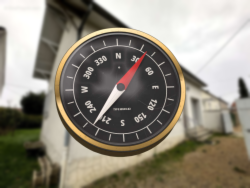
37.5
